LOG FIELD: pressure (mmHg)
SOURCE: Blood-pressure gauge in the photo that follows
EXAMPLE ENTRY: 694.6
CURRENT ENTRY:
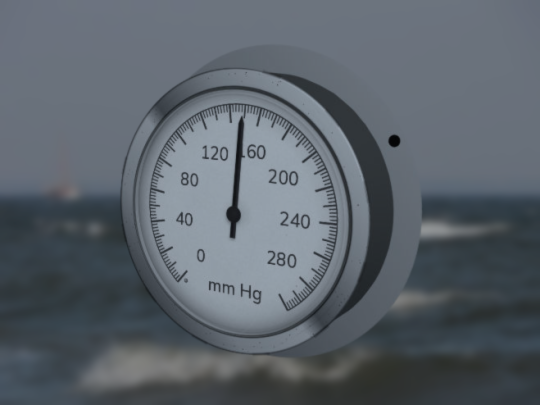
150
